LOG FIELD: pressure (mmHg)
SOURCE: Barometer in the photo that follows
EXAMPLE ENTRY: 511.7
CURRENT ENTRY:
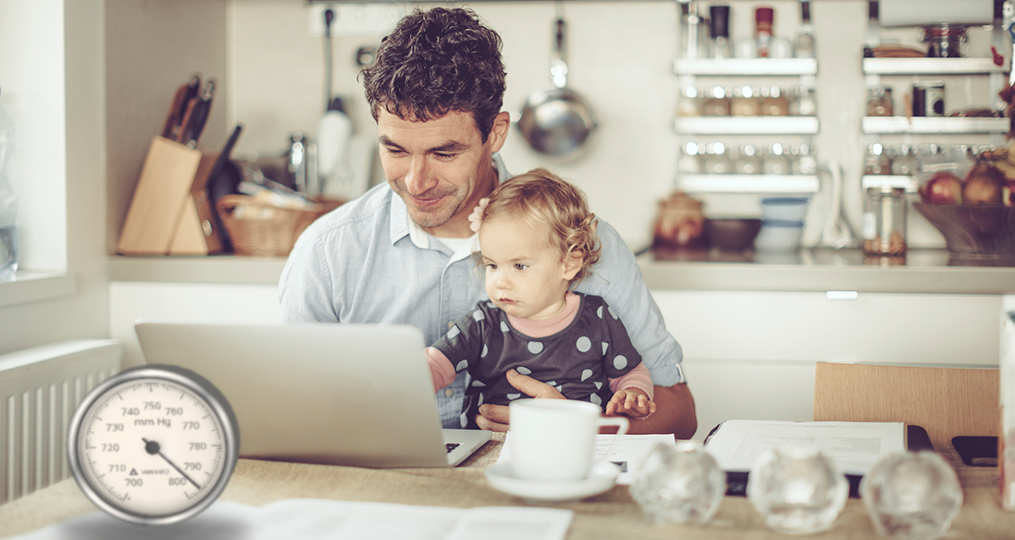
795
